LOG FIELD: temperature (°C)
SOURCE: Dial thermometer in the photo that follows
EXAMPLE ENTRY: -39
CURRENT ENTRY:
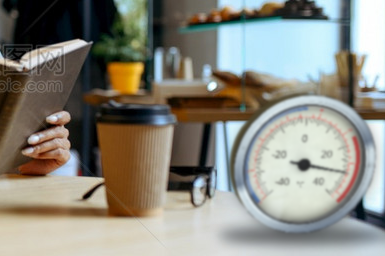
30
